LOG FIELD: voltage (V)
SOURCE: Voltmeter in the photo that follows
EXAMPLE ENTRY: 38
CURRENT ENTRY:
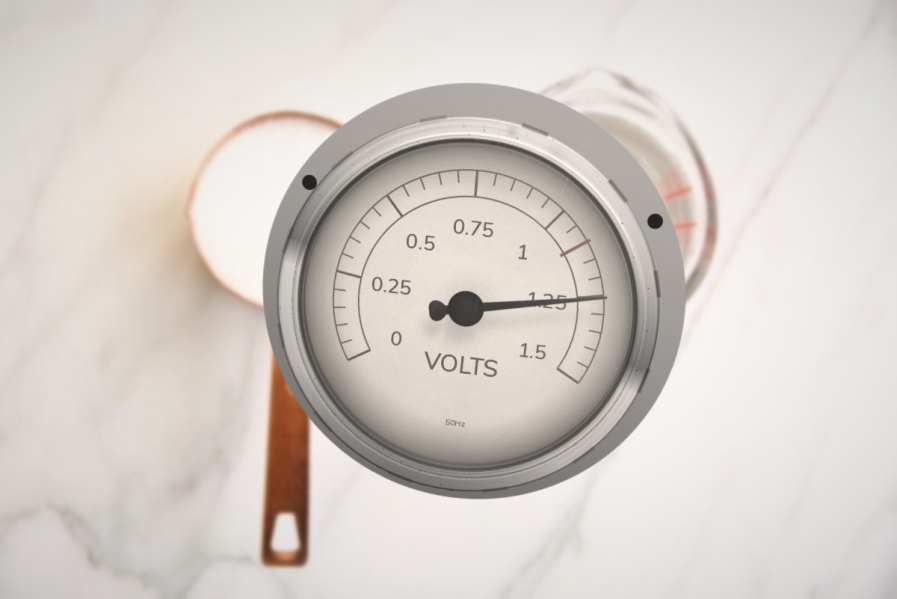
1.25
